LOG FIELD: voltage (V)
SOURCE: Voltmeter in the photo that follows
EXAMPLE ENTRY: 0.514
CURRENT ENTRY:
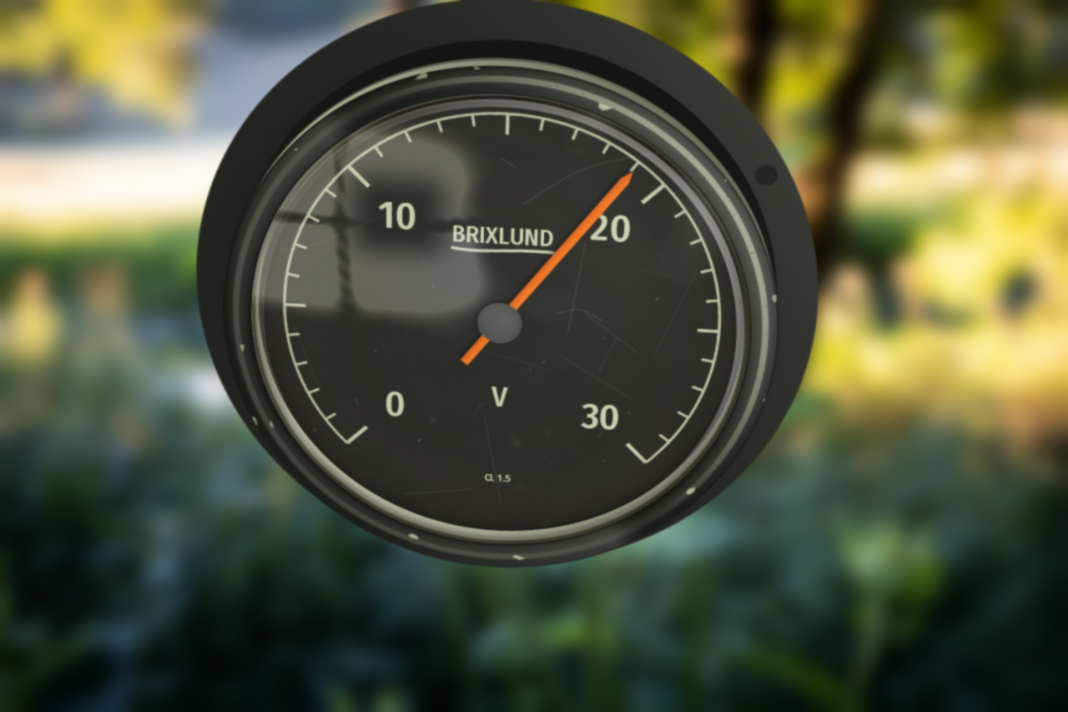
19
